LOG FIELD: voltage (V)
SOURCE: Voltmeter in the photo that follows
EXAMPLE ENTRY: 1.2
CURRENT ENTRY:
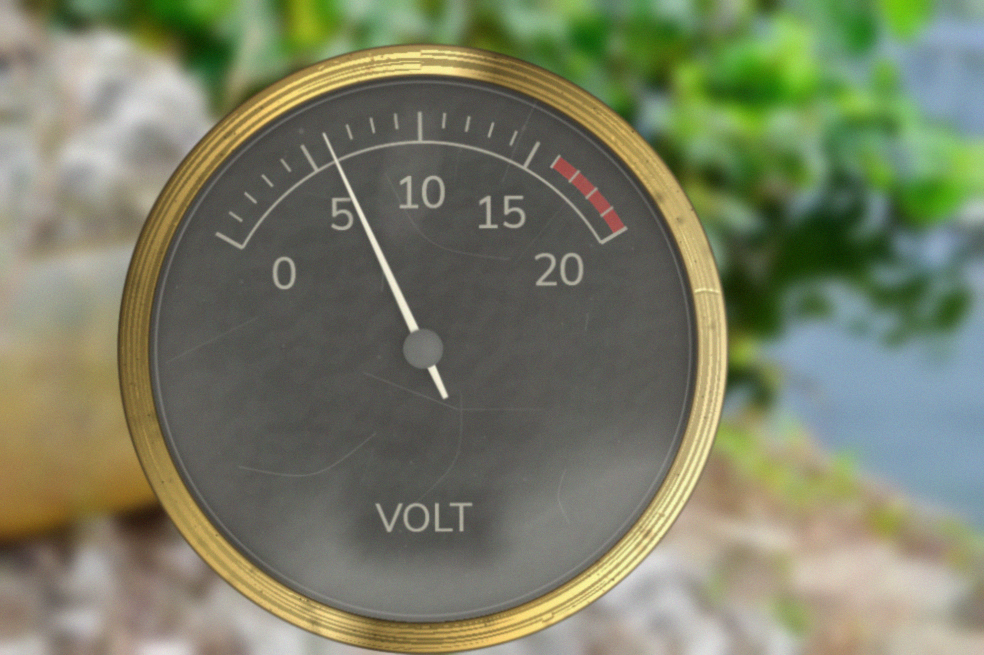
6
